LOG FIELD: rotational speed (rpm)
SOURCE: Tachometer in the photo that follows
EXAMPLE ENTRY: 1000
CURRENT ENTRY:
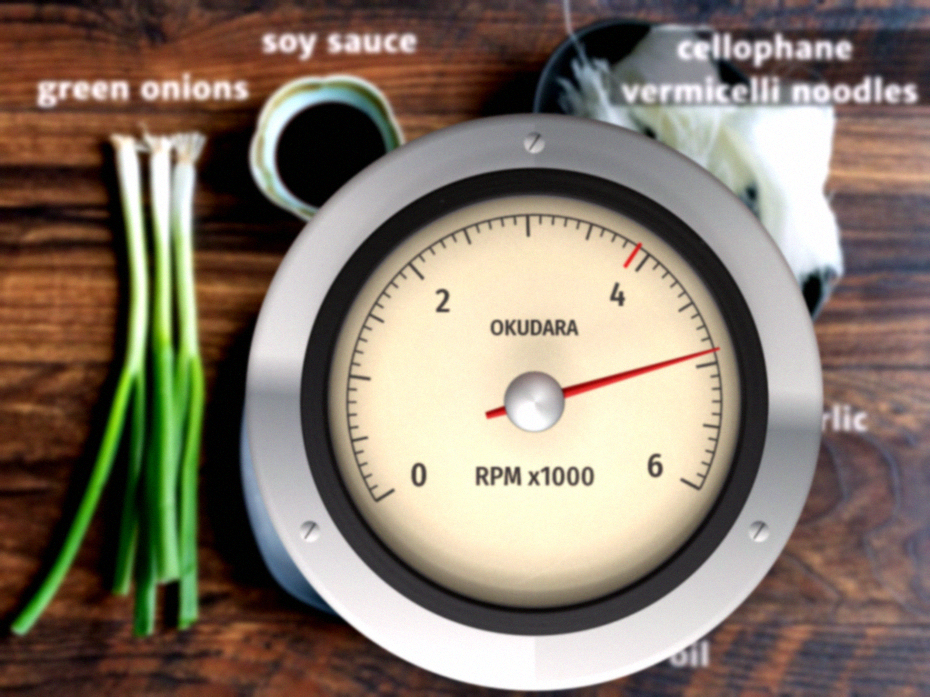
4900
